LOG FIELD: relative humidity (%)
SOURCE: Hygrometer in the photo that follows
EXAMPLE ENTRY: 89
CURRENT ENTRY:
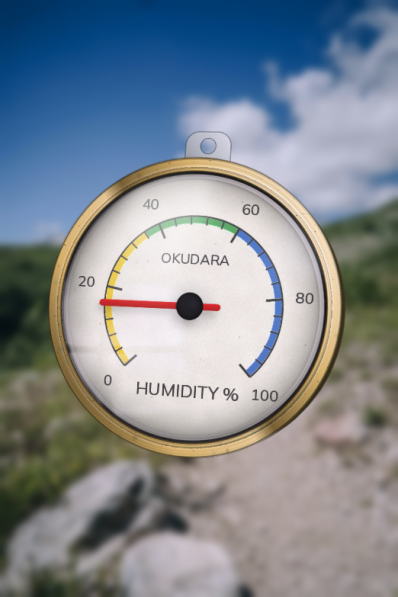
16
